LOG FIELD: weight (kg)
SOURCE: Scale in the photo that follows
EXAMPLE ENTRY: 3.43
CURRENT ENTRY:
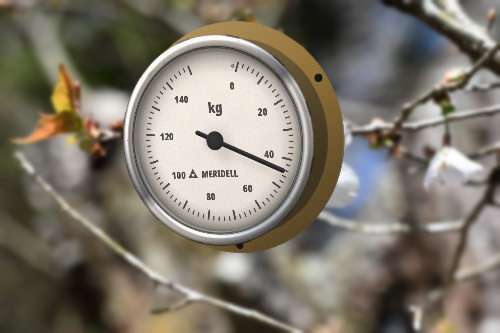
44
